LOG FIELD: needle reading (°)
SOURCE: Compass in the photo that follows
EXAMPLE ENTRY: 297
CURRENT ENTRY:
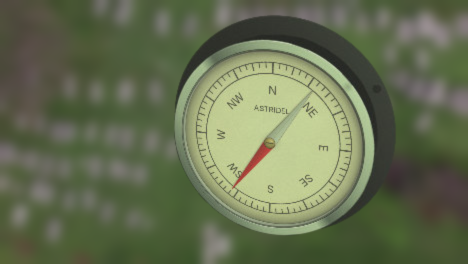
215
